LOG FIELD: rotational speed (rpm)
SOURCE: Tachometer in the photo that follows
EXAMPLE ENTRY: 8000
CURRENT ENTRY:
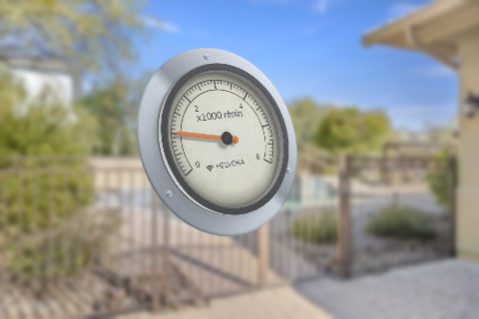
1000
